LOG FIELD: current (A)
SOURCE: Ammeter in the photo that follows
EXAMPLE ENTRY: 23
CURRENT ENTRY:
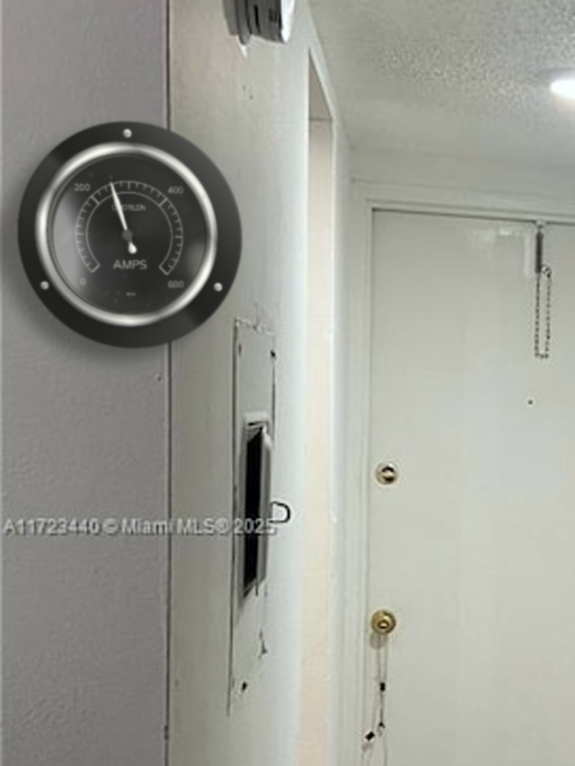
260
